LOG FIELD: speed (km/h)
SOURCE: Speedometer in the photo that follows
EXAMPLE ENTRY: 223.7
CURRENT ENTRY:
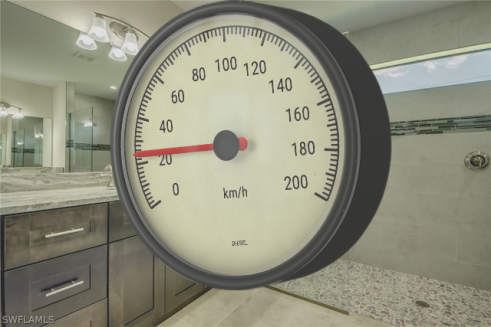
24
